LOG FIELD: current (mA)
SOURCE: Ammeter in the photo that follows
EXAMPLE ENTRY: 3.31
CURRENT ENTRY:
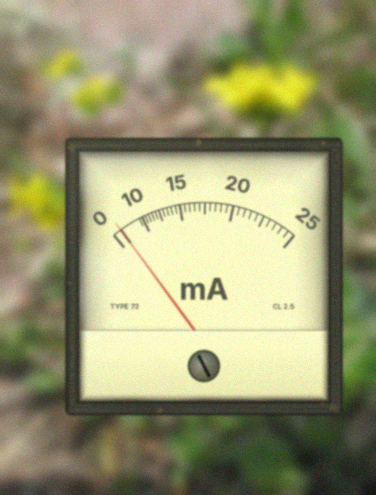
5
